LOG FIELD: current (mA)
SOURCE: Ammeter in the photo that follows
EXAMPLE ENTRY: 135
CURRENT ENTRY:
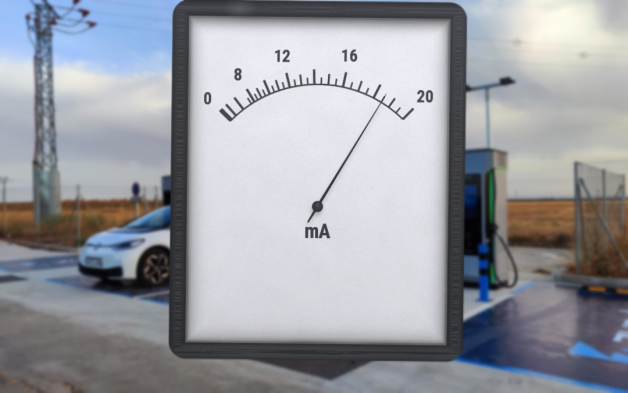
18.5
